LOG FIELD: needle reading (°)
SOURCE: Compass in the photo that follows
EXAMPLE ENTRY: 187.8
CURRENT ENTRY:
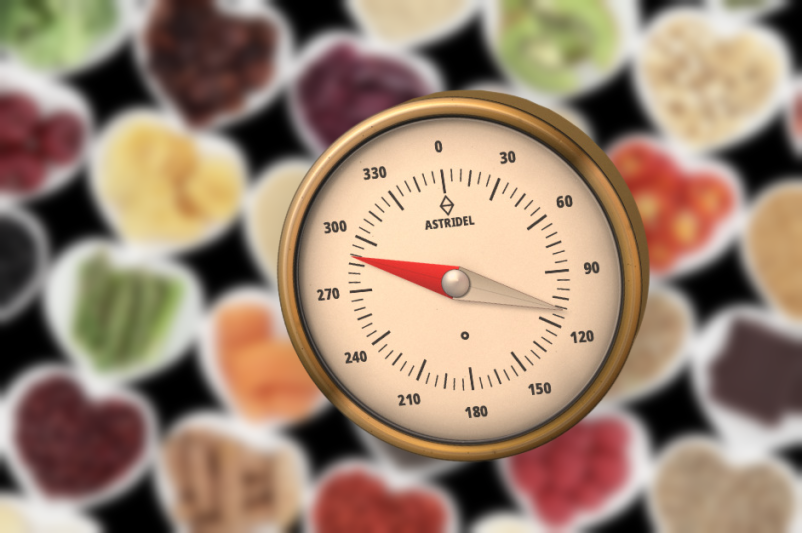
290
